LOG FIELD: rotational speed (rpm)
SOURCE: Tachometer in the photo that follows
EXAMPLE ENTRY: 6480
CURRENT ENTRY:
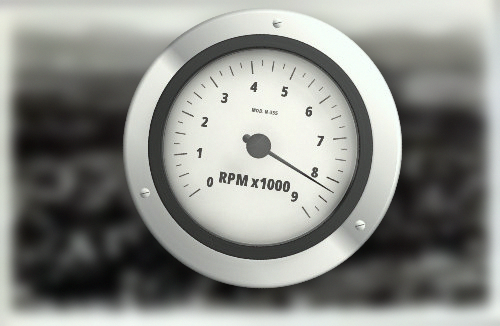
8250
